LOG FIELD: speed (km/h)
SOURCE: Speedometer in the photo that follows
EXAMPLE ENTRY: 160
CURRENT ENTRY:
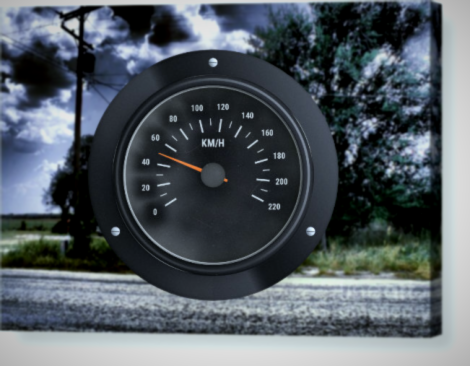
50
